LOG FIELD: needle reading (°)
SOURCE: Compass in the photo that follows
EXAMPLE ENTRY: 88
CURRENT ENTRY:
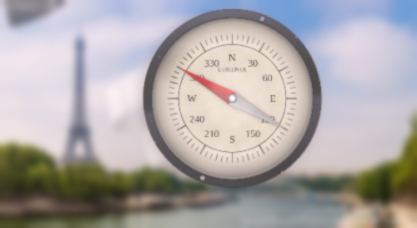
300
